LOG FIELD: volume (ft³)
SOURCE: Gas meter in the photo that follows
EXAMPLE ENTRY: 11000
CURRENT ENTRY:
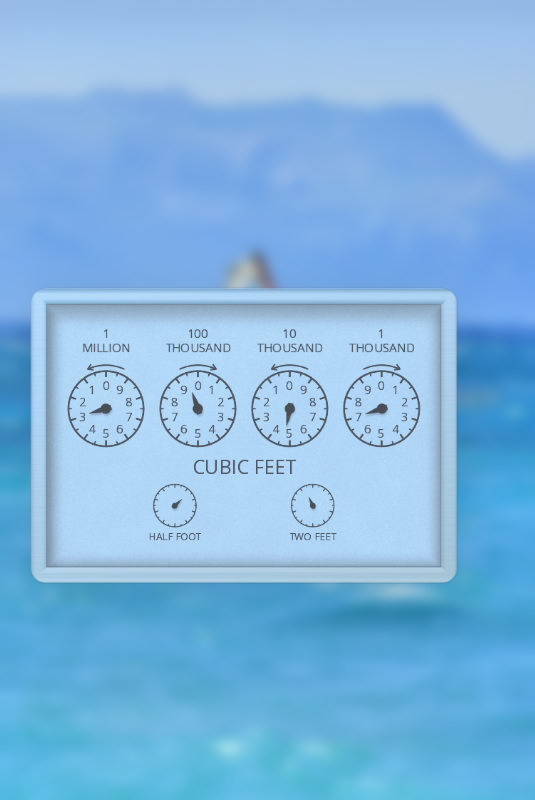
294700
